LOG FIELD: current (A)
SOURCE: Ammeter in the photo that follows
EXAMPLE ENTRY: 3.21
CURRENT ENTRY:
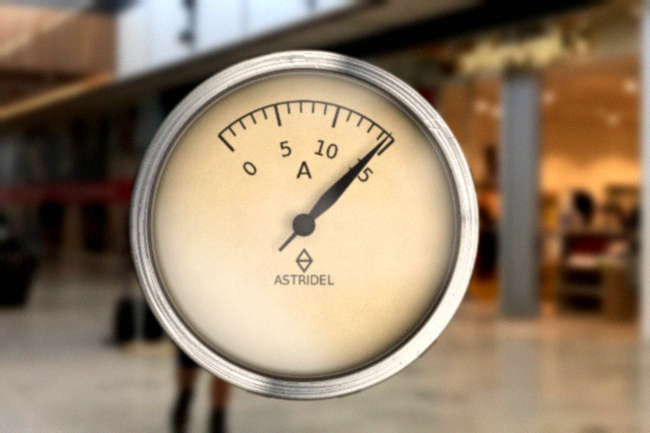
14.5
